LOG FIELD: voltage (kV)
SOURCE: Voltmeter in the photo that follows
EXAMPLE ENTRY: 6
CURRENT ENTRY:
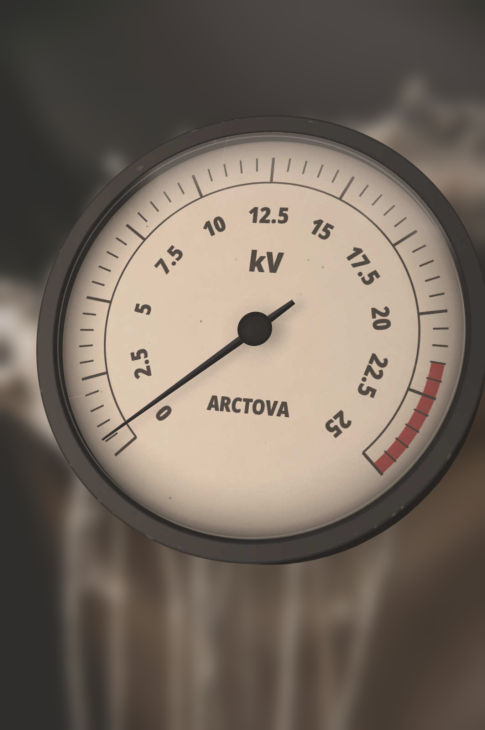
0.5
